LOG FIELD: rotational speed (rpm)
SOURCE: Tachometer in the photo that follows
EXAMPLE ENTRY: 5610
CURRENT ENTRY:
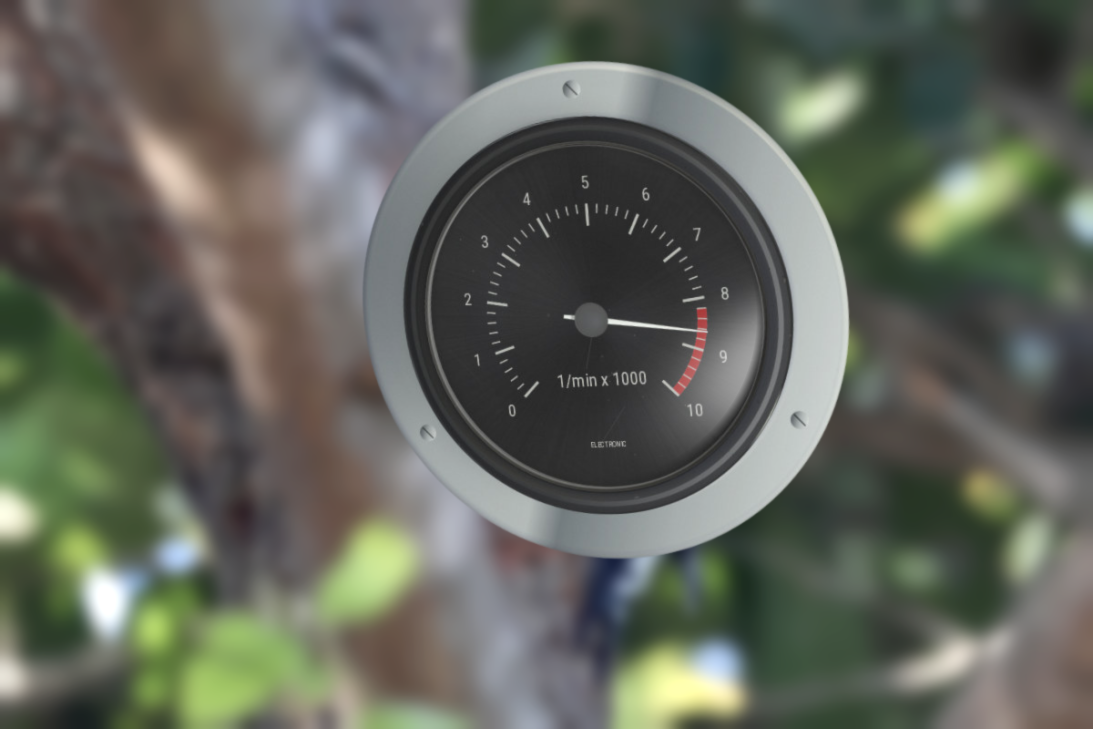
8600
